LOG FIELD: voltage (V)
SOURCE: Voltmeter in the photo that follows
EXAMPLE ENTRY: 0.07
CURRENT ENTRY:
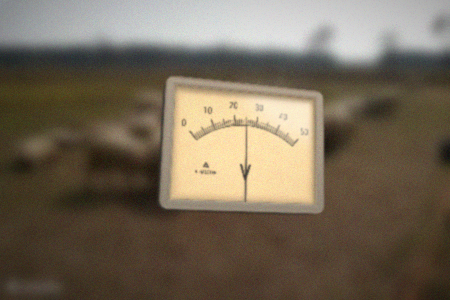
25
